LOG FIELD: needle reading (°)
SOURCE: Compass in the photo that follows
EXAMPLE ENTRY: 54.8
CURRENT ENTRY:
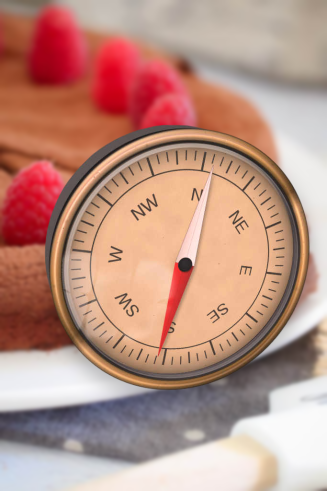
185
